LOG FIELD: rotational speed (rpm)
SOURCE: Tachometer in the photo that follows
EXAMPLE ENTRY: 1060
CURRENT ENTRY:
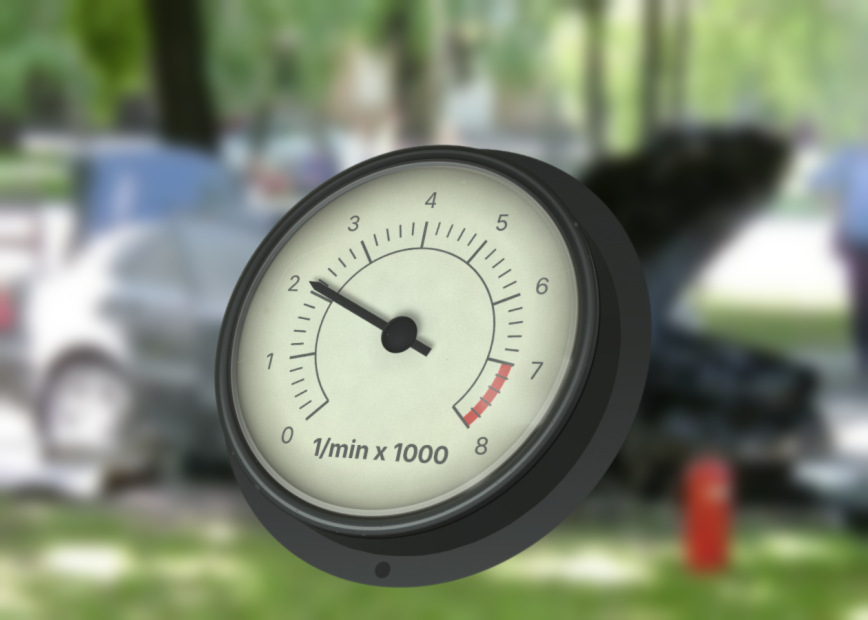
2100
